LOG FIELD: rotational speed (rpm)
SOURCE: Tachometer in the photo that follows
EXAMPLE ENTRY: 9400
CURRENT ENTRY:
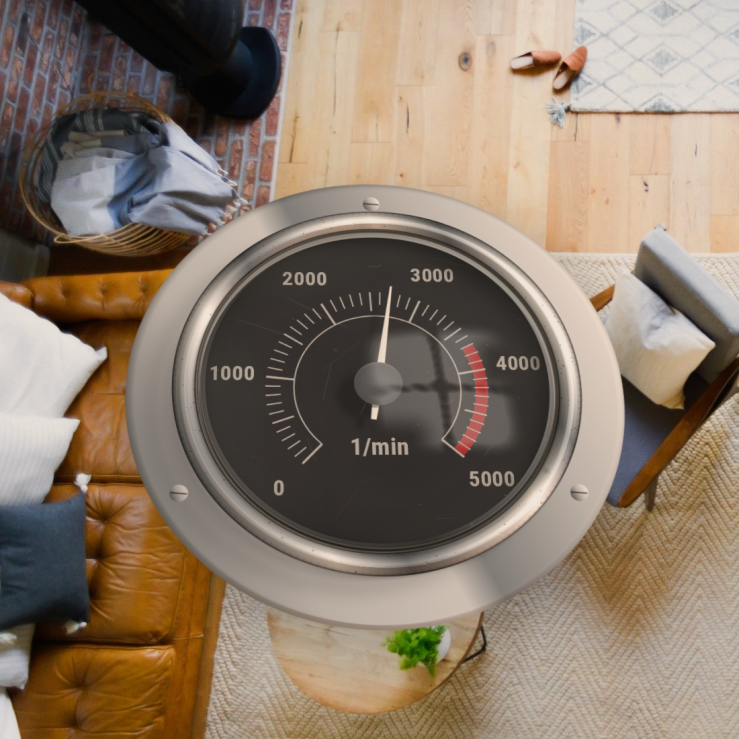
2700
